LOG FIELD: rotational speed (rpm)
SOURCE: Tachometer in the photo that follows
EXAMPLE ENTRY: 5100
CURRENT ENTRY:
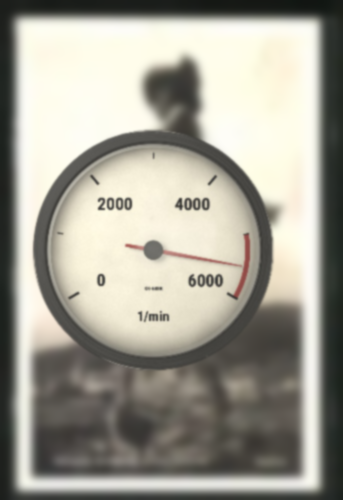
5500
